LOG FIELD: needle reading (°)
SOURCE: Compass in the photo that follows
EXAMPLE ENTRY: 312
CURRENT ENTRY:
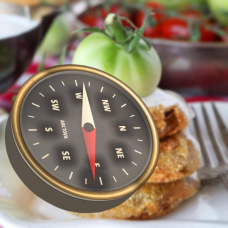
97.5
